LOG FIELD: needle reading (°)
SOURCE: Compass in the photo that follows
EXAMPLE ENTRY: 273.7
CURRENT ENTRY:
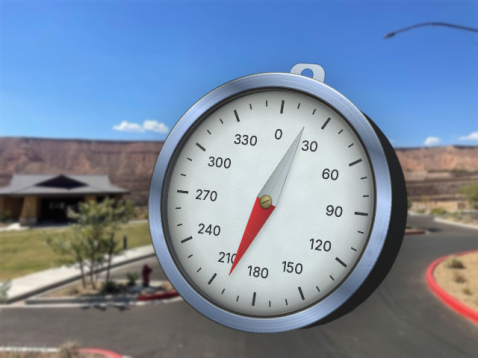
200
